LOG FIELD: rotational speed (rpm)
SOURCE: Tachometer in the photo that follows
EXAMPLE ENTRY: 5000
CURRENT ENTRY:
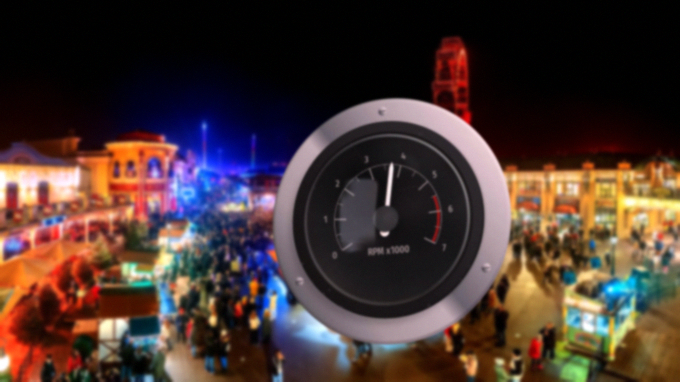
3750
